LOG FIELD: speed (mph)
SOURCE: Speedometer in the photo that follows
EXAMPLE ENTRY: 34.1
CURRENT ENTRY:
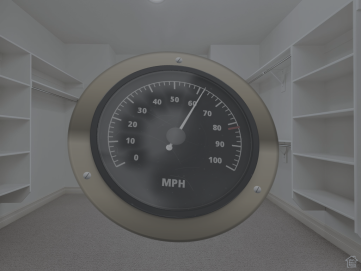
62
